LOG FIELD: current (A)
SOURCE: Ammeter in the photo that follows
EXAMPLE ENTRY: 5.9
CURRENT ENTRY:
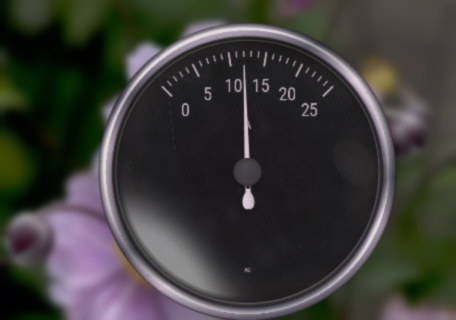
12
